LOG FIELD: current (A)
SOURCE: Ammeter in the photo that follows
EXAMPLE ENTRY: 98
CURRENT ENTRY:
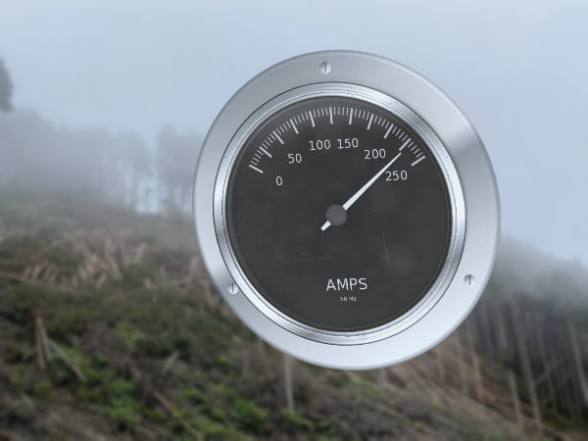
230
